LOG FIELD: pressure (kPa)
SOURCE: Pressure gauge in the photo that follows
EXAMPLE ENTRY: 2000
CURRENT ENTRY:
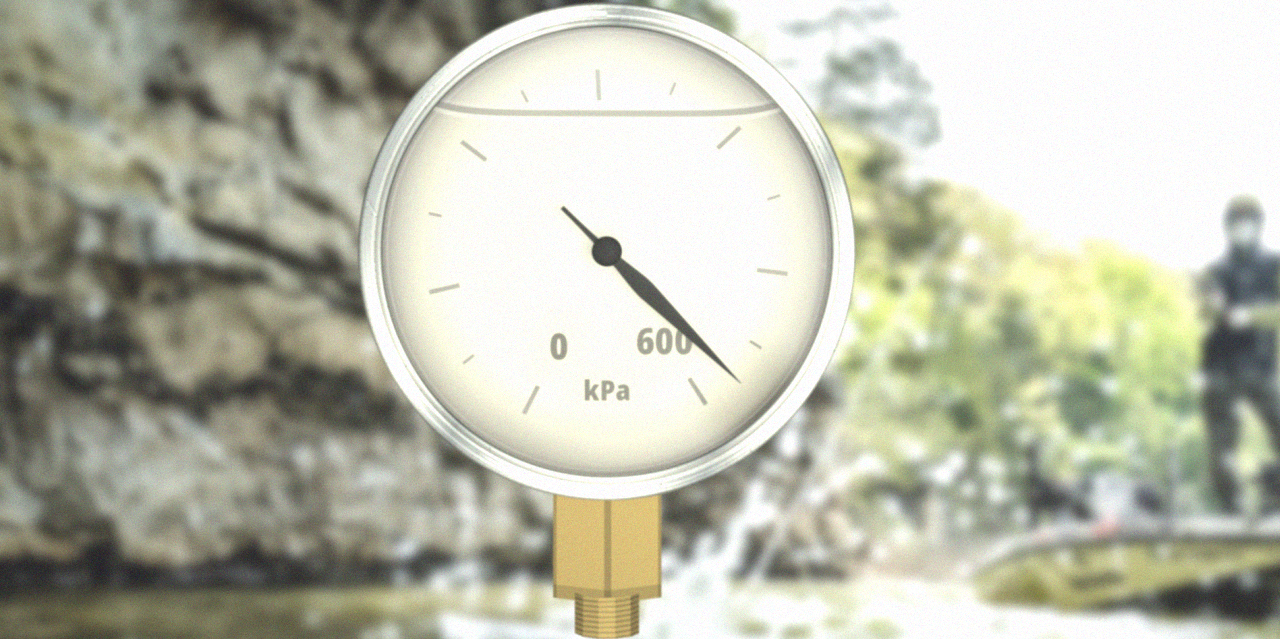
575
